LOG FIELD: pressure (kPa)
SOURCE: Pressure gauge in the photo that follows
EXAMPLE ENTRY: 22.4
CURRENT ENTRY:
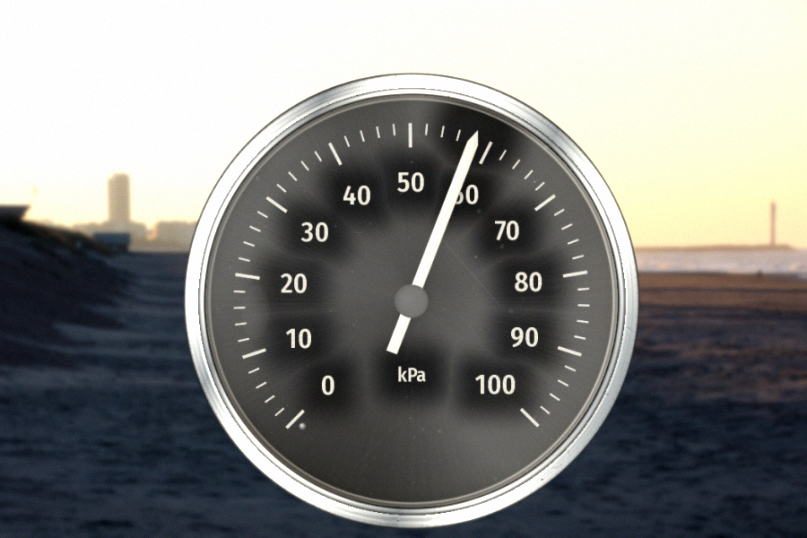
58
